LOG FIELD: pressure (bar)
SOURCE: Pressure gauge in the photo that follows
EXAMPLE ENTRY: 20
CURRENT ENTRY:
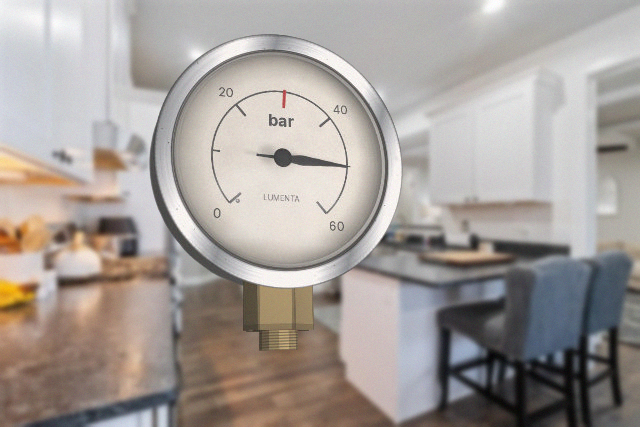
50
